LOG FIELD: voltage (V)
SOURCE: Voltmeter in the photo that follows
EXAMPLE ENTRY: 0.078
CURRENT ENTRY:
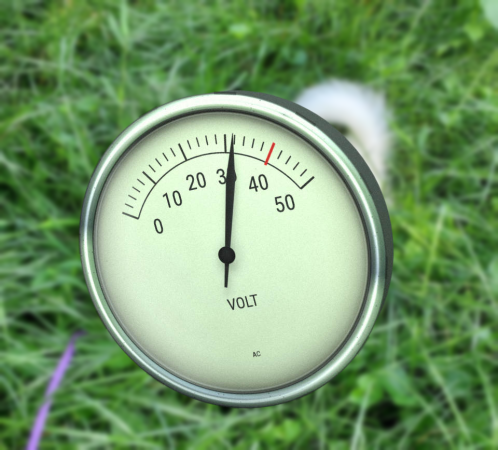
32
